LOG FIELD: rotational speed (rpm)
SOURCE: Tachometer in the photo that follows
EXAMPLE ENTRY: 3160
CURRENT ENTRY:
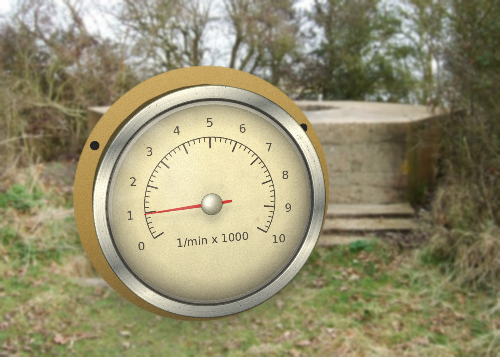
1000
